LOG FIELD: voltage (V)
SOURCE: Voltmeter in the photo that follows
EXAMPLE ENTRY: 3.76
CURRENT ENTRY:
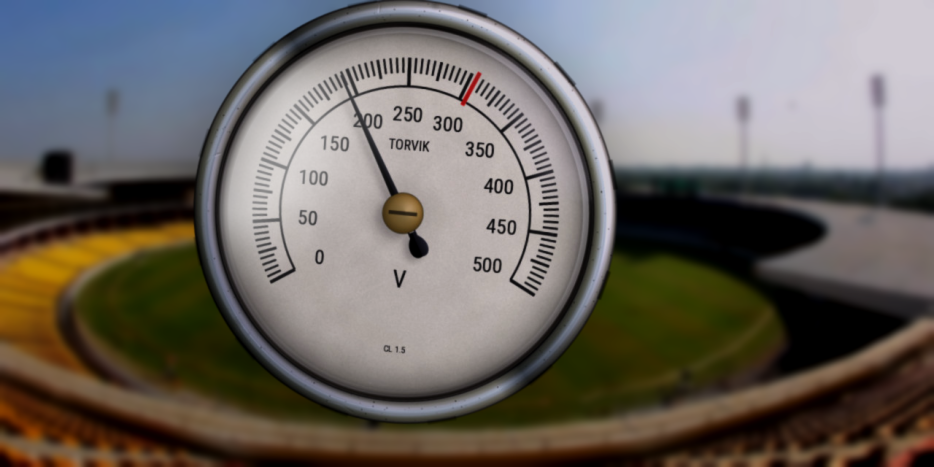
195
